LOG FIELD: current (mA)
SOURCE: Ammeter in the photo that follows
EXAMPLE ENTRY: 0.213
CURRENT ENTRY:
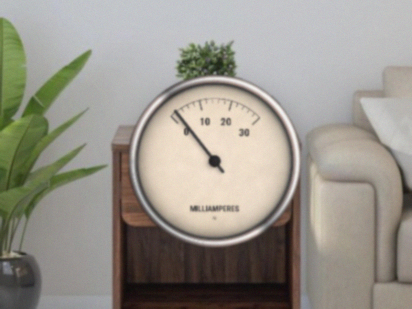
2
